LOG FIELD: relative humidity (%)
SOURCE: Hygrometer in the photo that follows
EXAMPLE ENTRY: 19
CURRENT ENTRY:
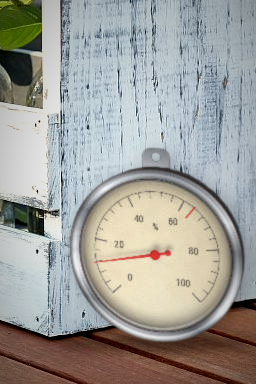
12
